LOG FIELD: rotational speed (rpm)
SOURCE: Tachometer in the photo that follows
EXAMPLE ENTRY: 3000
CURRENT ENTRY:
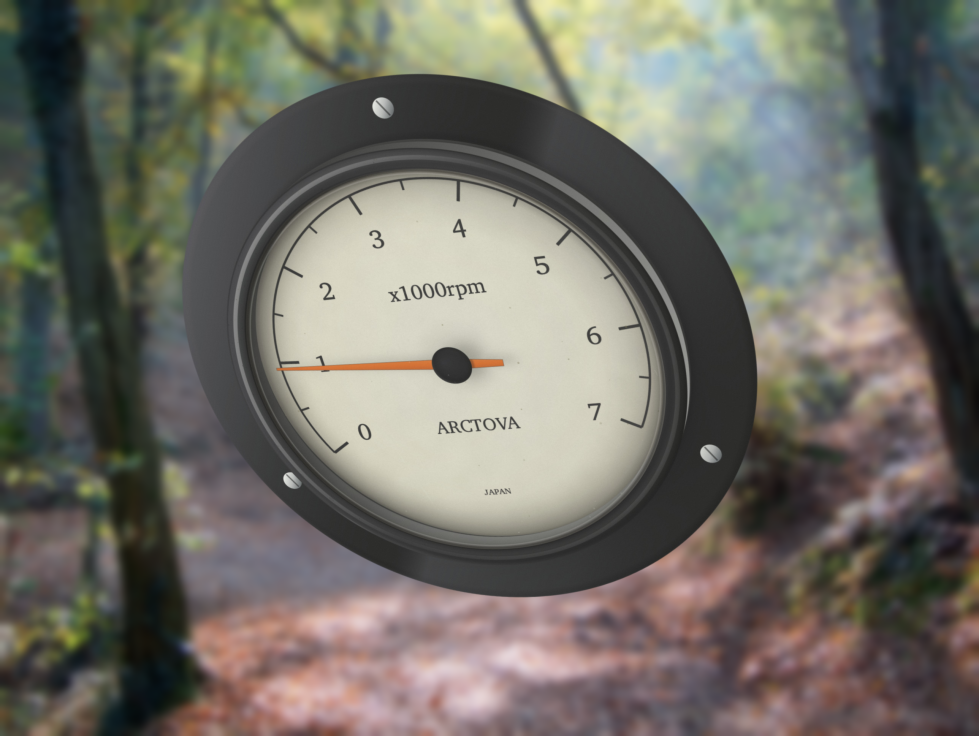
1000
